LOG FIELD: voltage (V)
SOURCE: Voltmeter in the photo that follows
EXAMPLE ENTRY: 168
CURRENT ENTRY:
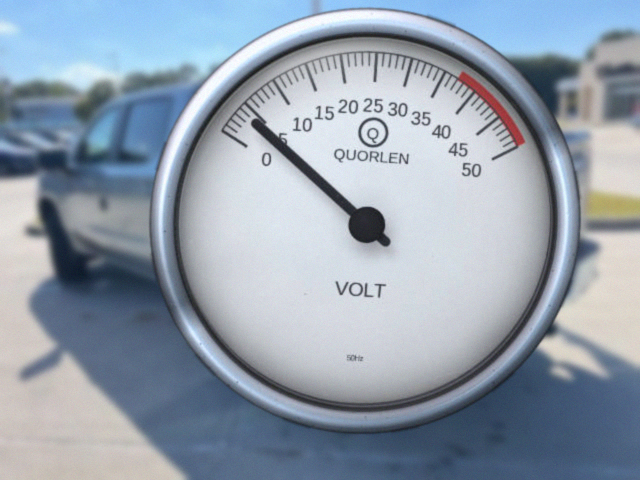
4
